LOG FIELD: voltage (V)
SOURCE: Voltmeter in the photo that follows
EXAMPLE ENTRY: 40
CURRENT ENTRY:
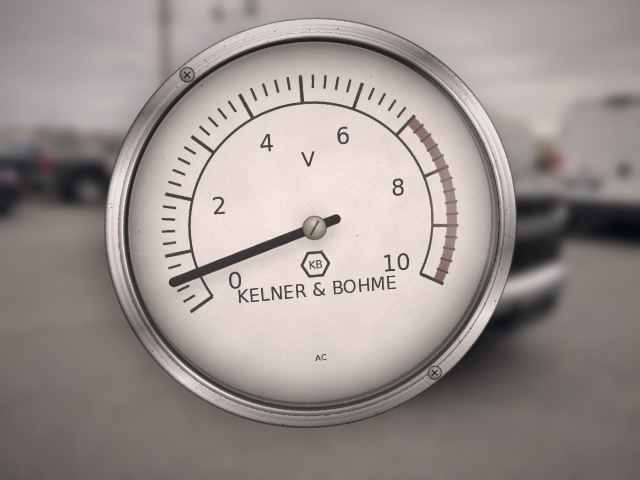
0.6
